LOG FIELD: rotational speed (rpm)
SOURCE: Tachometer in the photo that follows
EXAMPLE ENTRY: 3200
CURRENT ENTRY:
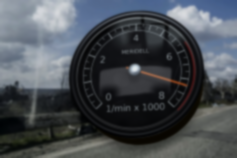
7250
